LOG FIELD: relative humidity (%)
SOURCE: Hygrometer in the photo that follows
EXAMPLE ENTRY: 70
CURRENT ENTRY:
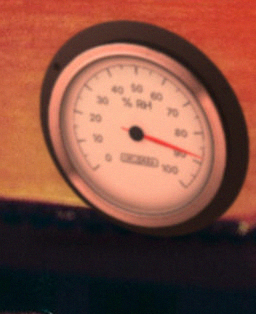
87.5
